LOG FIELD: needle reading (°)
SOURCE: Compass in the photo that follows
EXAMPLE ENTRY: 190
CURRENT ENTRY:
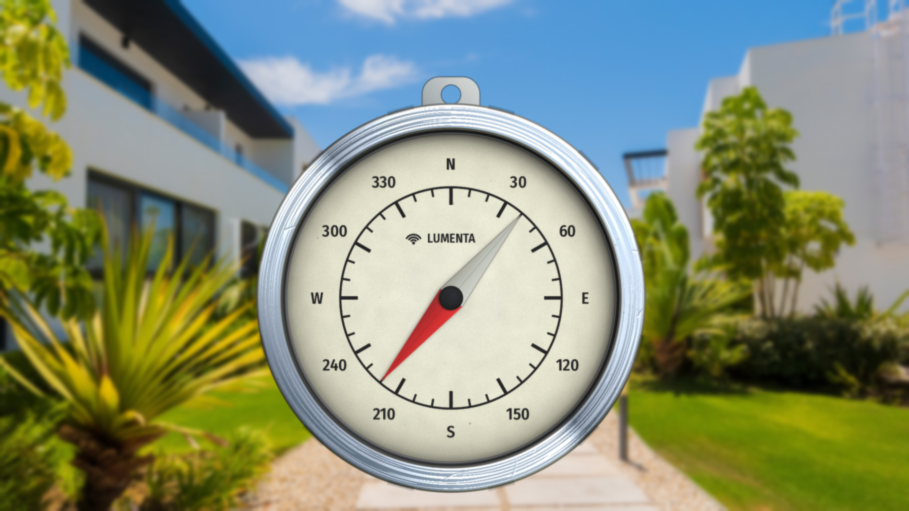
220
